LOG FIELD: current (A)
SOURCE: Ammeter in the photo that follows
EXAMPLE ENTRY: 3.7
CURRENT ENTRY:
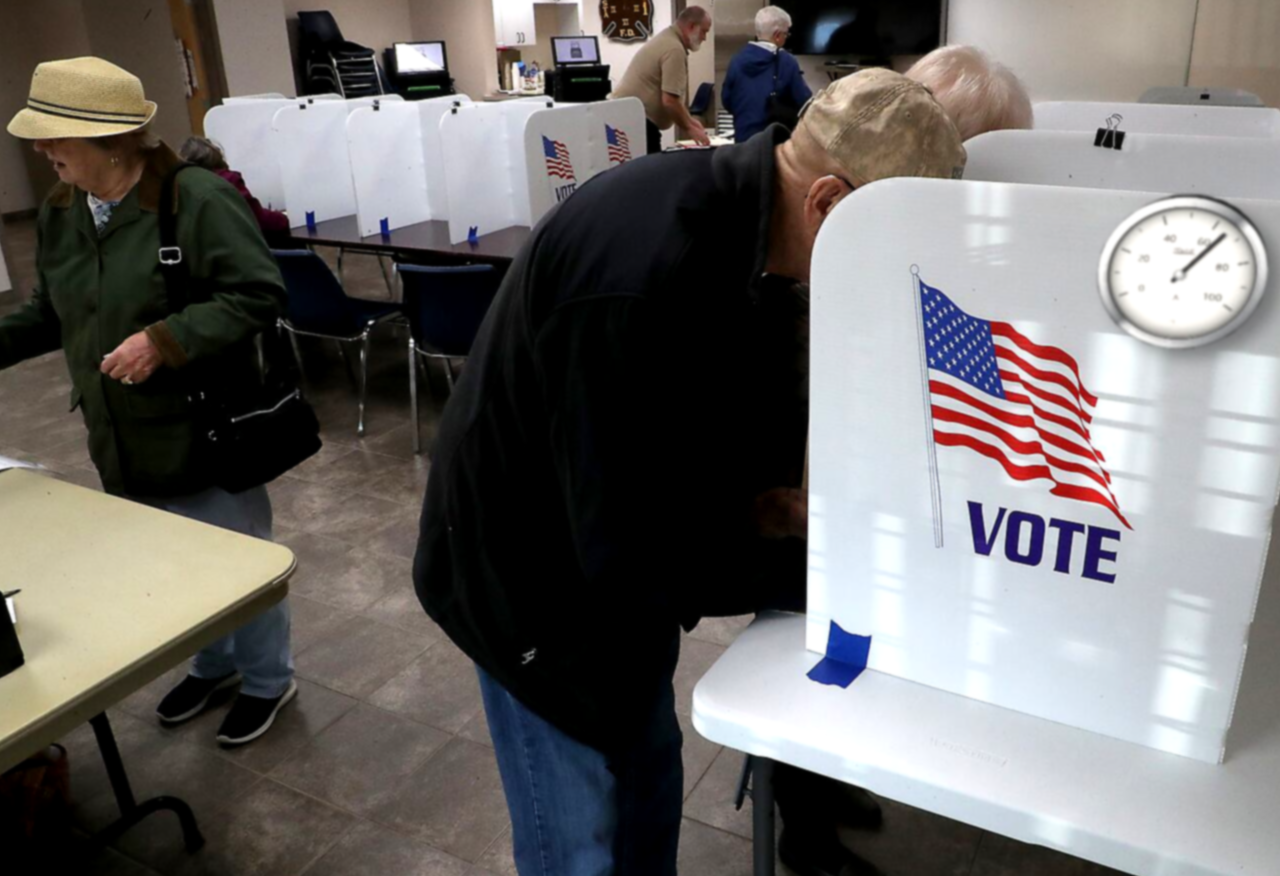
65
